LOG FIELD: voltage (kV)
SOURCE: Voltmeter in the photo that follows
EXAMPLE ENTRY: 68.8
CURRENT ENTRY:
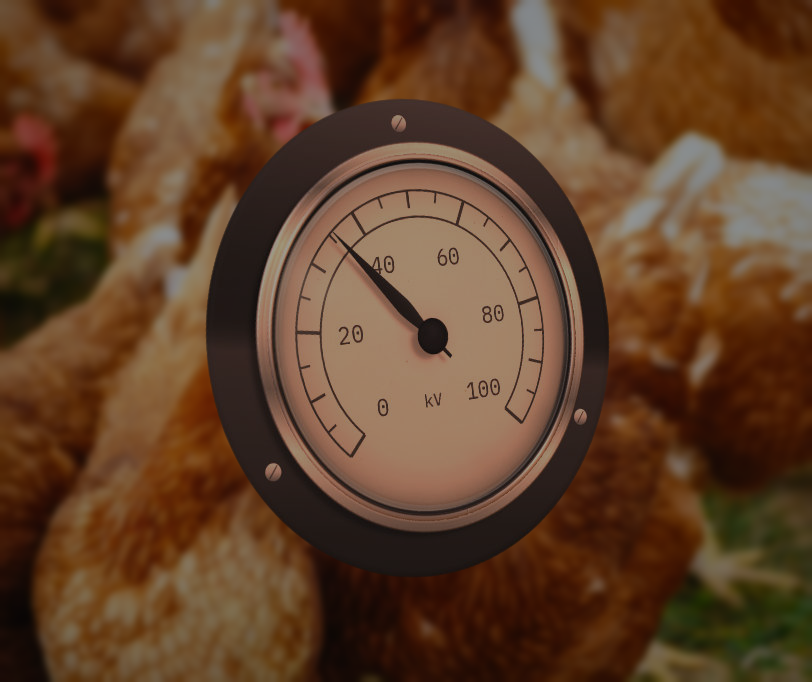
35
